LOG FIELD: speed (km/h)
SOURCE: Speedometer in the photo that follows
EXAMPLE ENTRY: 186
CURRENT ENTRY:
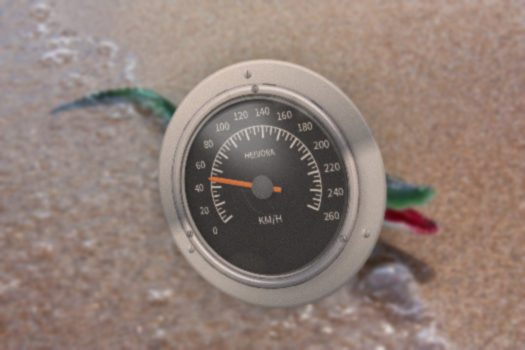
50
